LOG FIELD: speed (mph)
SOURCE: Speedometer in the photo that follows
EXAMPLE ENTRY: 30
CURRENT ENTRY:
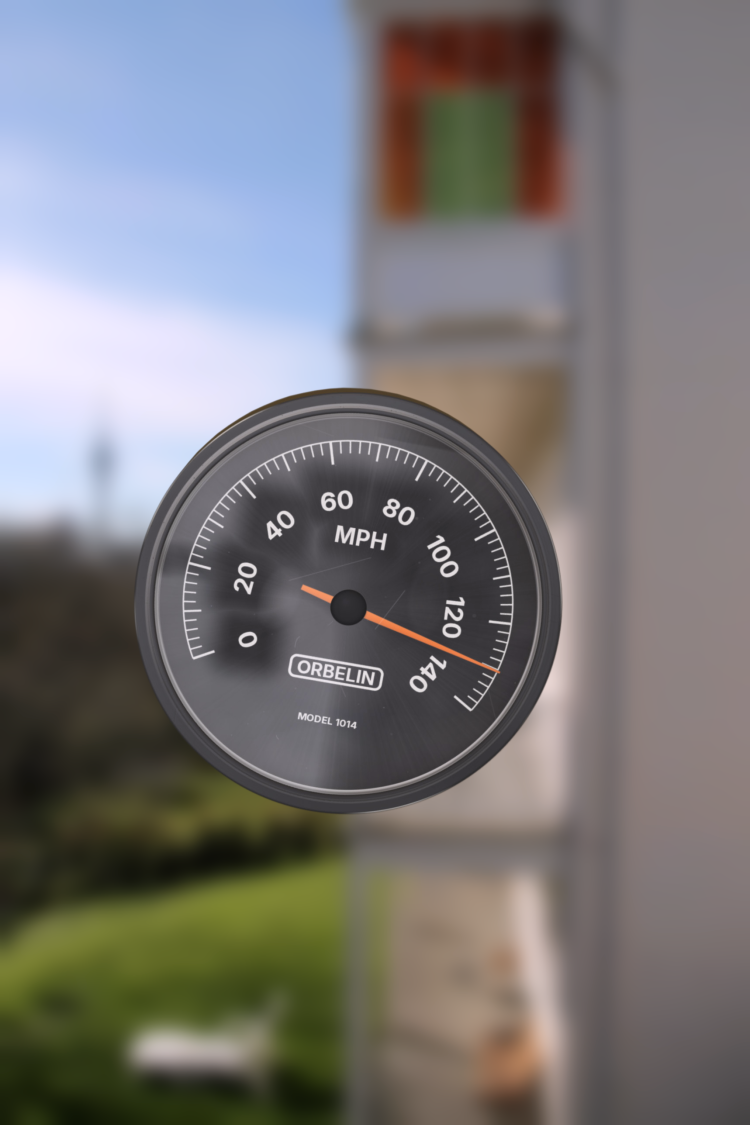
130
